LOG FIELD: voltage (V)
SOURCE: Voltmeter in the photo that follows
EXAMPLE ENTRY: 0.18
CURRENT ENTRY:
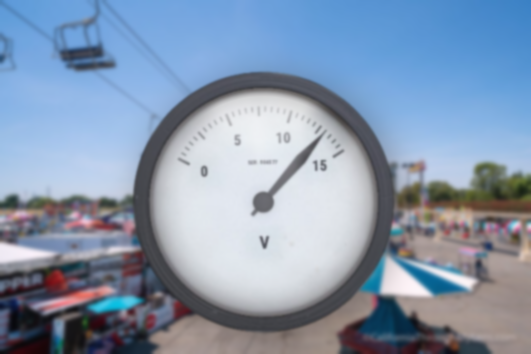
13
